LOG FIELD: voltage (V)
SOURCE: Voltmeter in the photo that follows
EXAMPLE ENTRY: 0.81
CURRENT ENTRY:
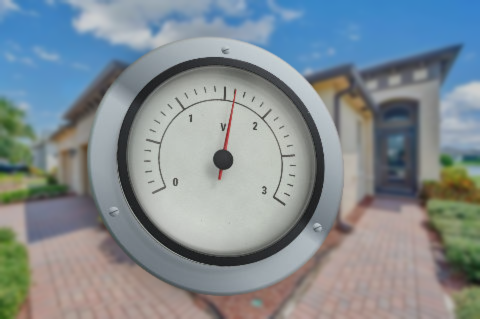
1.6
